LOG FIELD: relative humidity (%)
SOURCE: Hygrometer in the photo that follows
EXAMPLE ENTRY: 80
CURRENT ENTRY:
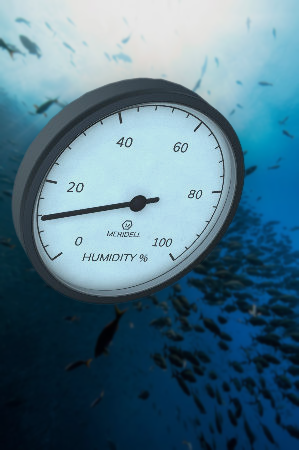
12
